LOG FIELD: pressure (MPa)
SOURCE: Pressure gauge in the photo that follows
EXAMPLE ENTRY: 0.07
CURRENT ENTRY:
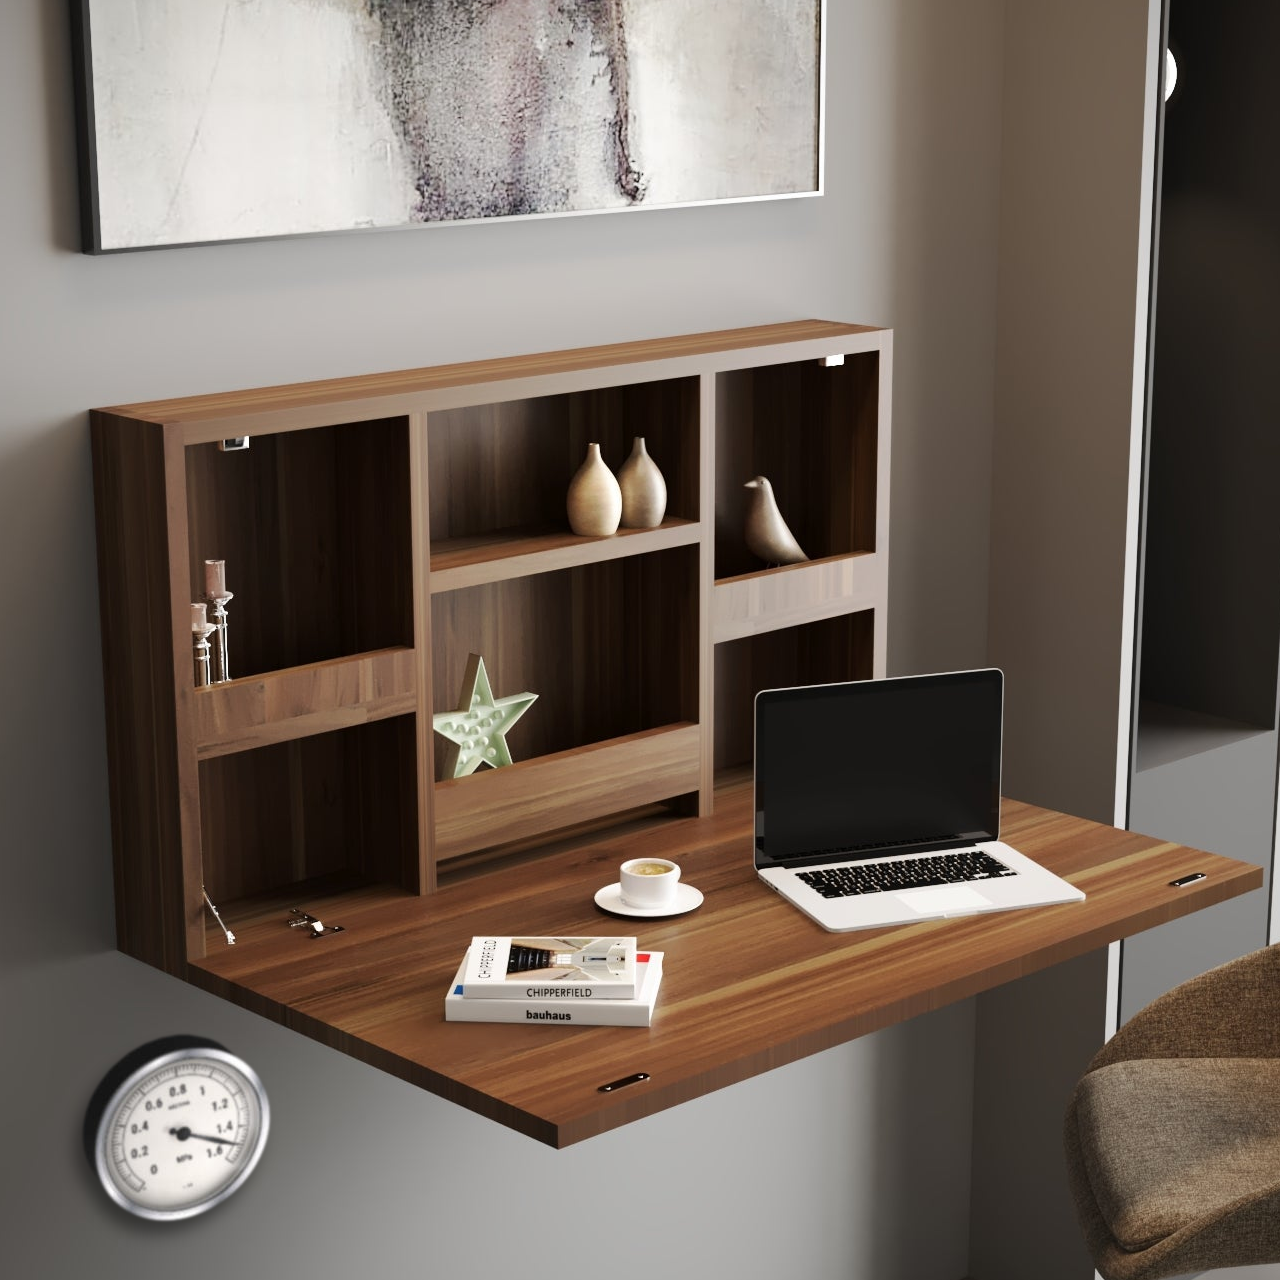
1.5
